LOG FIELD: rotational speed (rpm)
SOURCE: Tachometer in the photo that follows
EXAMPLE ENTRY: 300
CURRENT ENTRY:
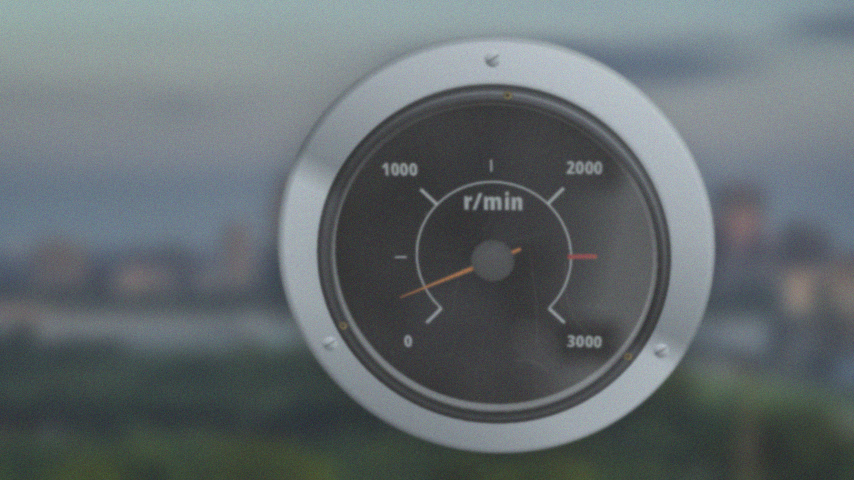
250
